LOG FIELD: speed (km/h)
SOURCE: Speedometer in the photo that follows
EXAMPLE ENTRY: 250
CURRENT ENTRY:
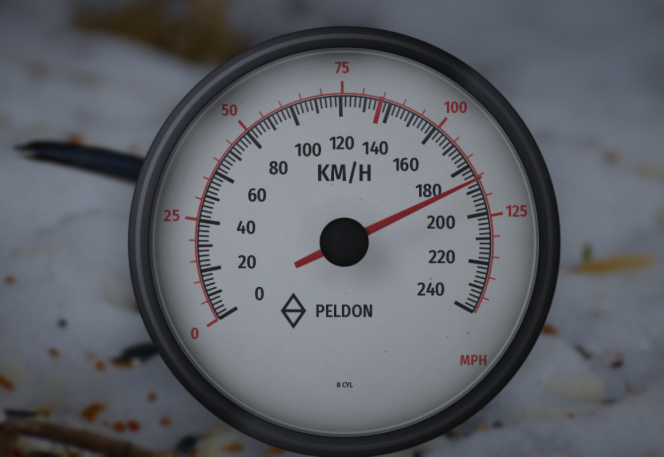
186
